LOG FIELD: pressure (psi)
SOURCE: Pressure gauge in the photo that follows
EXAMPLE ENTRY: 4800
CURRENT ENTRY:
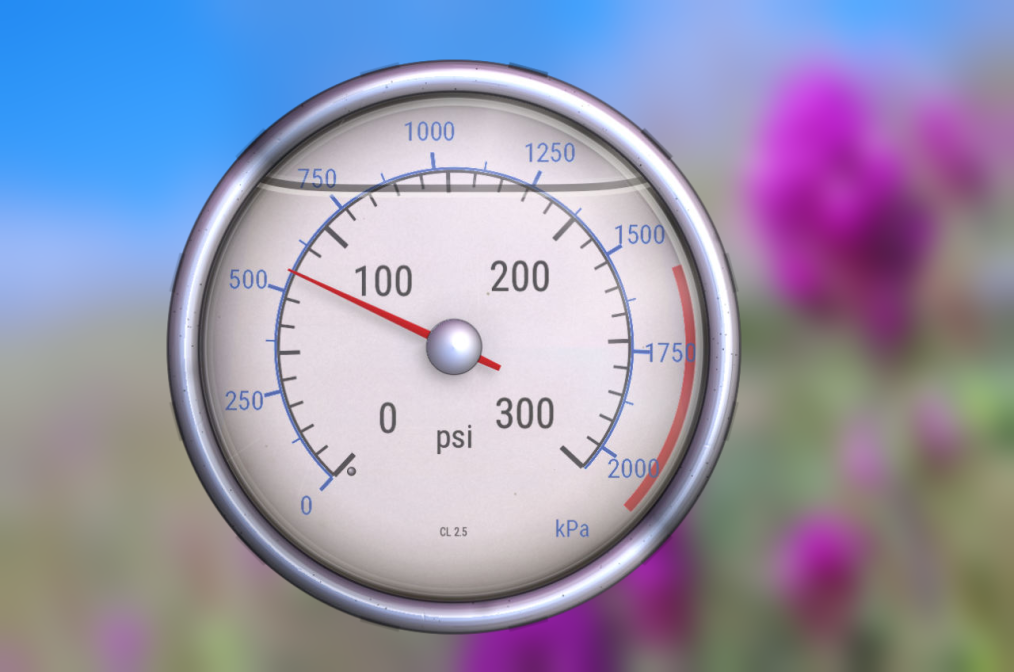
80
